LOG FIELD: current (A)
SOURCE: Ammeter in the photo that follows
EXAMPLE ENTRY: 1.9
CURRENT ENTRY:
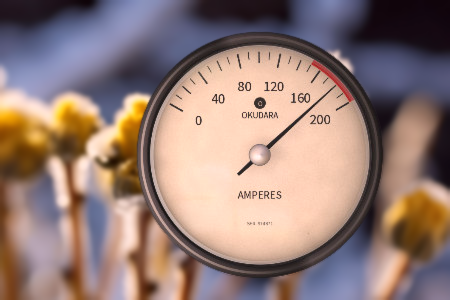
180
